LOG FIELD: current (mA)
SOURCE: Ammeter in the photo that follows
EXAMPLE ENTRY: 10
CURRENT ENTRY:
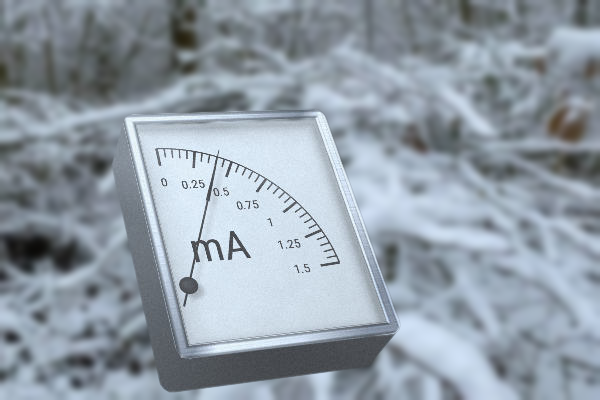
0.4
